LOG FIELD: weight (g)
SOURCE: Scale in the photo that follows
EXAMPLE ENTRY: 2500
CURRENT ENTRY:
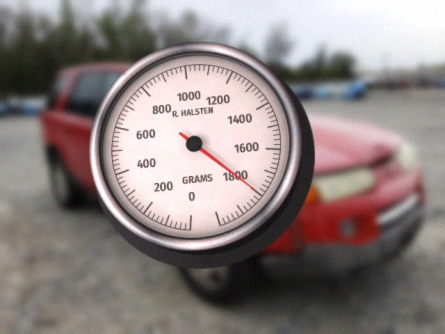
1800
